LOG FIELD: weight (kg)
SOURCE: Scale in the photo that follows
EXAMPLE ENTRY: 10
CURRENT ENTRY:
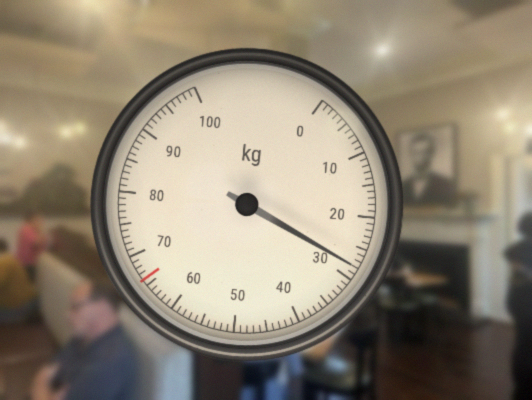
28
